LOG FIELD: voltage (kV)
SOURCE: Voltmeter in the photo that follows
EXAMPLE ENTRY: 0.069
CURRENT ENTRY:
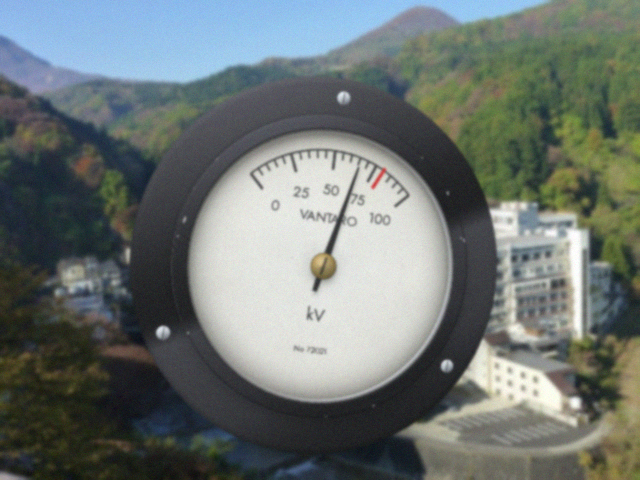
65
